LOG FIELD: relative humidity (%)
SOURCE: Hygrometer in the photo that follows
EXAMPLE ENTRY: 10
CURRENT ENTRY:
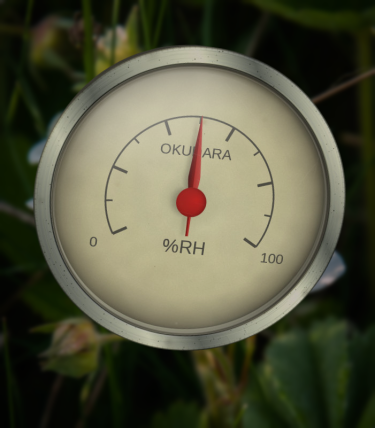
50
